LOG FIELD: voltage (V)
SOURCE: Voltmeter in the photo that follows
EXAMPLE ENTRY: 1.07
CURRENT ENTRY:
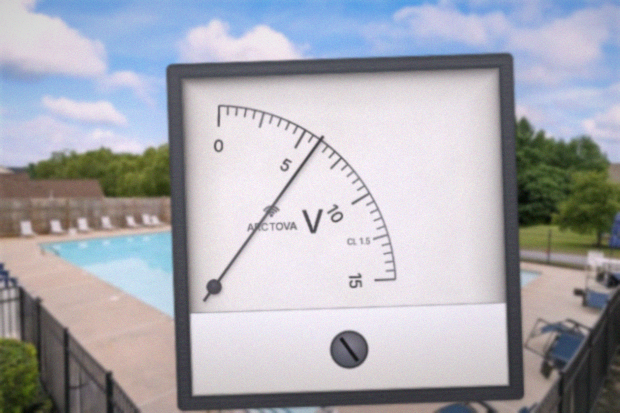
6
